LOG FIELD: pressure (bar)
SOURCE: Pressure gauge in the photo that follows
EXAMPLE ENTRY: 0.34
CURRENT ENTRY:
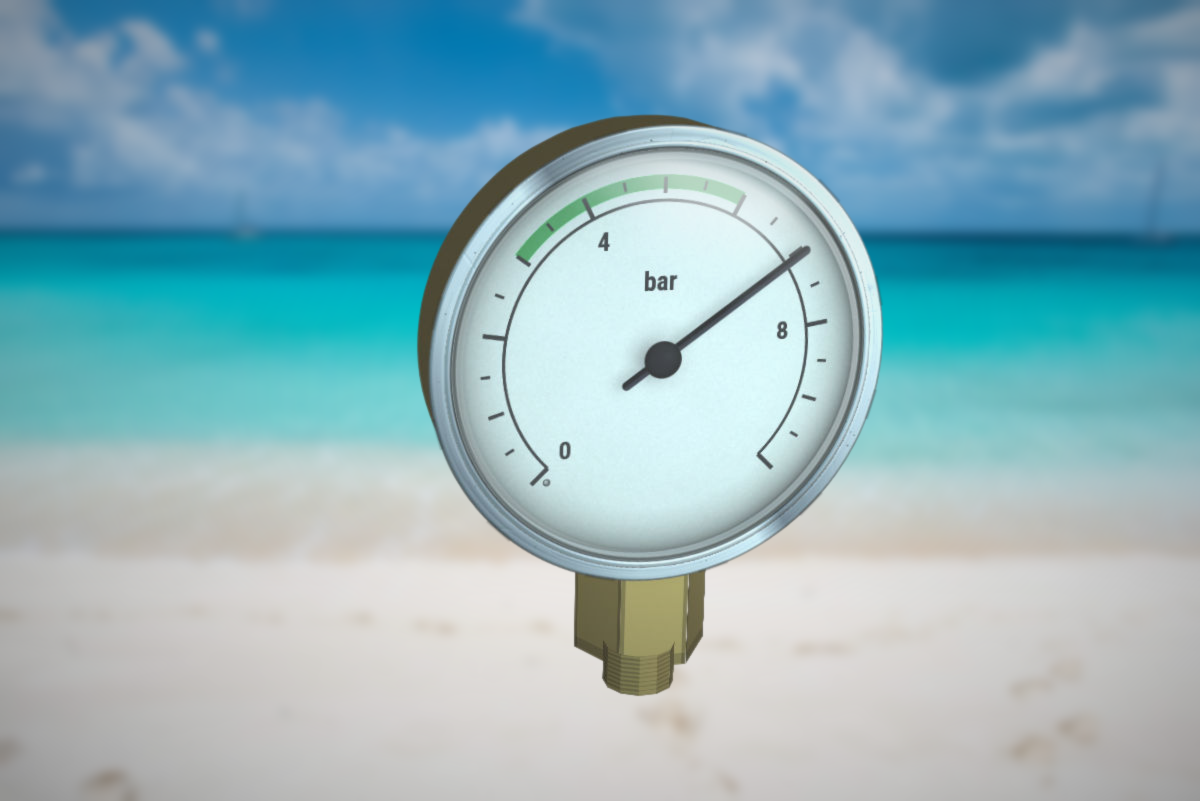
7
